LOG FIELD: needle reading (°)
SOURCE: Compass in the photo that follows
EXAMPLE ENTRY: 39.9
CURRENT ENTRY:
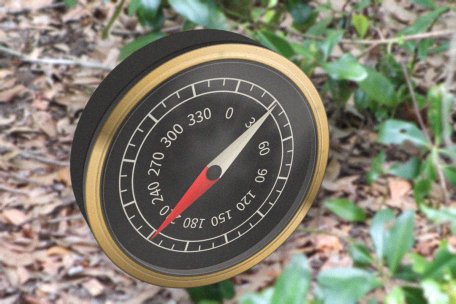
210
